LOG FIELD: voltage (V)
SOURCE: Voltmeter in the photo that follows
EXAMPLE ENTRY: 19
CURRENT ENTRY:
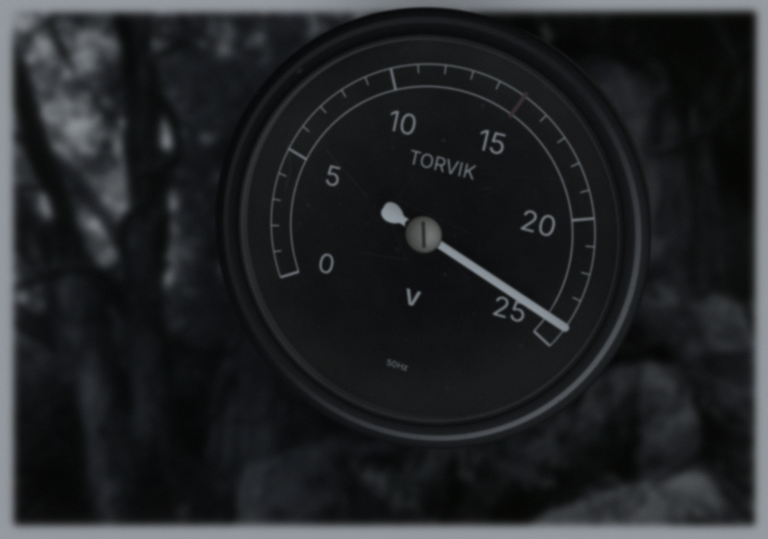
24
